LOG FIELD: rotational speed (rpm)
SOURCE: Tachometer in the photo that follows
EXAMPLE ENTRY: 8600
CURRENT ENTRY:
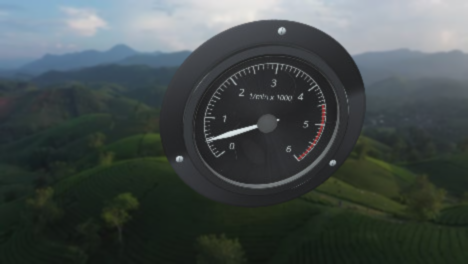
500
